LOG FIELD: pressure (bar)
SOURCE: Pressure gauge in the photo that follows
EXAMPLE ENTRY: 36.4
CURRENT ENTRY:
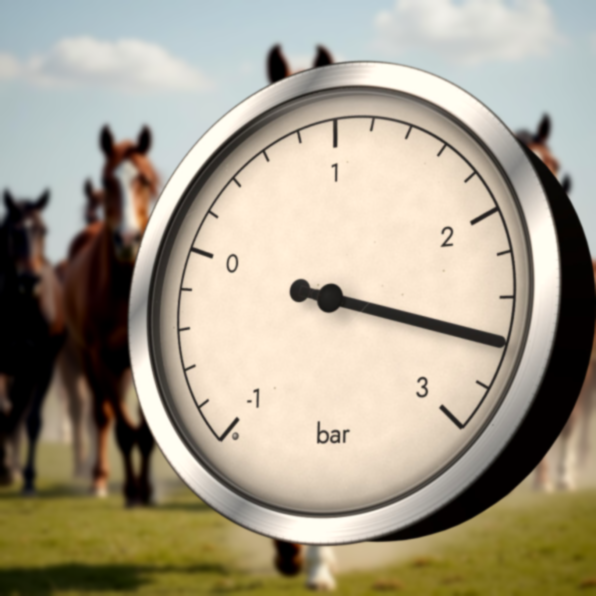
2.6
